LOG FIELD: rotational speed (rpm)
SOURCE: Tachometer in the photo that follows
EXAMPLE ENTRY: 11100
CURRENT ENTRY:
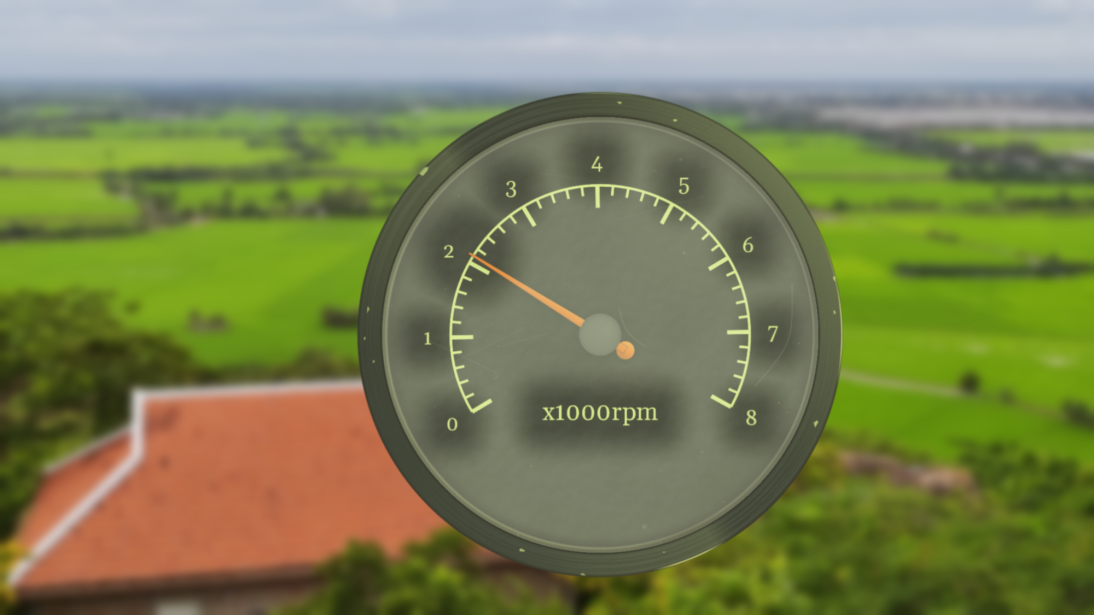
2100
